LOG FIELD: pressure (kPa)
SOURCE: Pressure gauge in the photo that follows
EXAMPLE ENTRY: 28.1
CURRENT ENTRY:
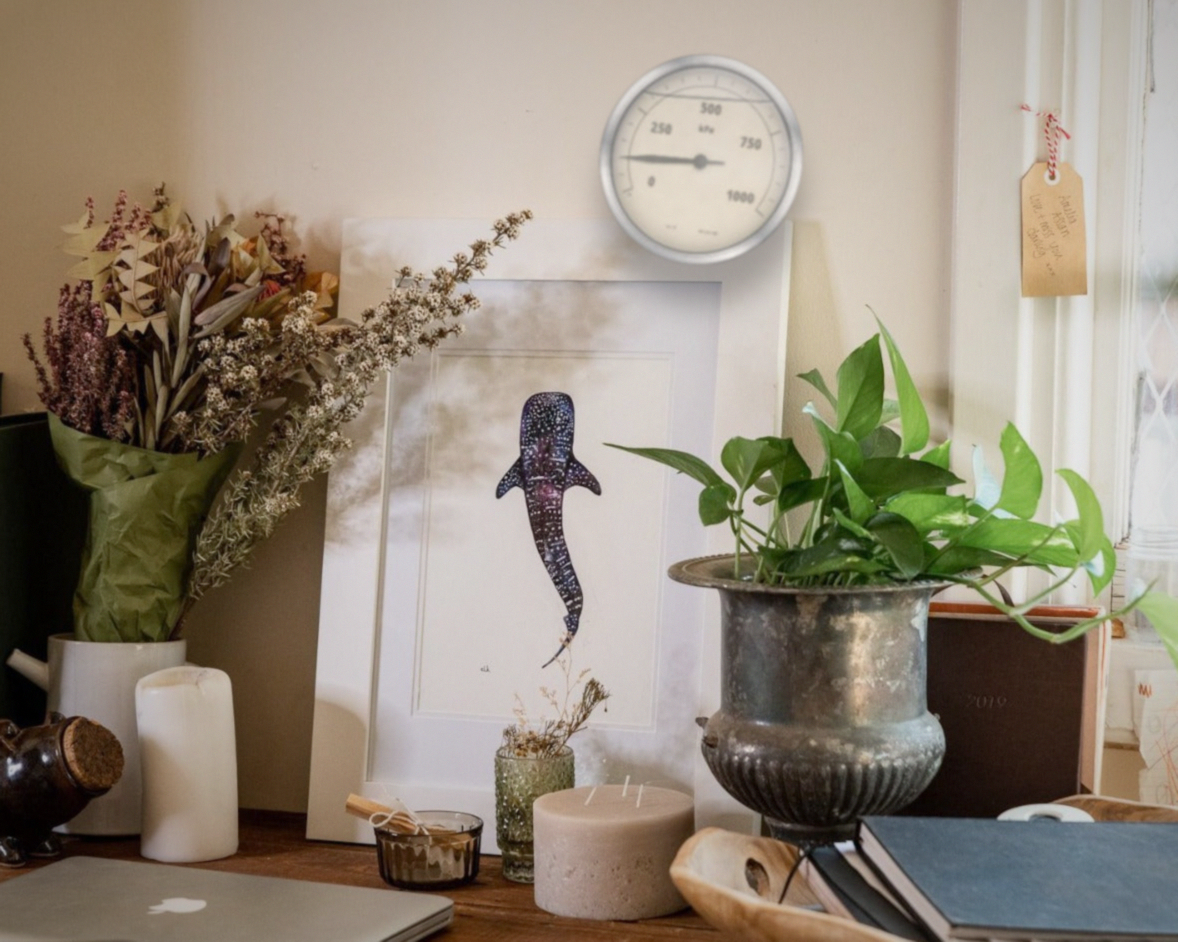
100
